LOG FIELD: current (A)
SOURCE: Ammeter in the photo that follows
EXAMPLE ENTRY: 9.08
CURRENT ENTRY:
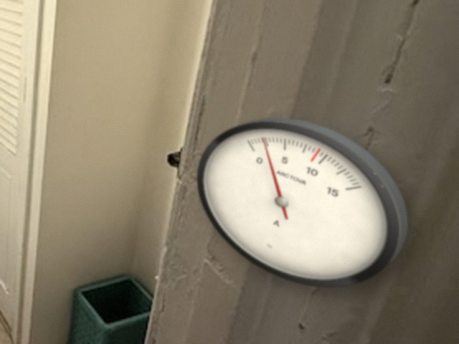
2.5
